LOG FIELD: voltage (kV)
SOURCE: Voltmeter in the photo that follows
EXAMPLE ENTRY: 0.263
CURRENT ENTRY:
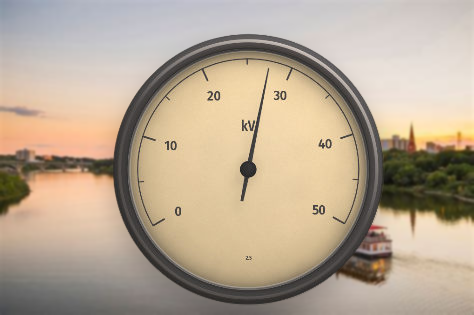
27.5
